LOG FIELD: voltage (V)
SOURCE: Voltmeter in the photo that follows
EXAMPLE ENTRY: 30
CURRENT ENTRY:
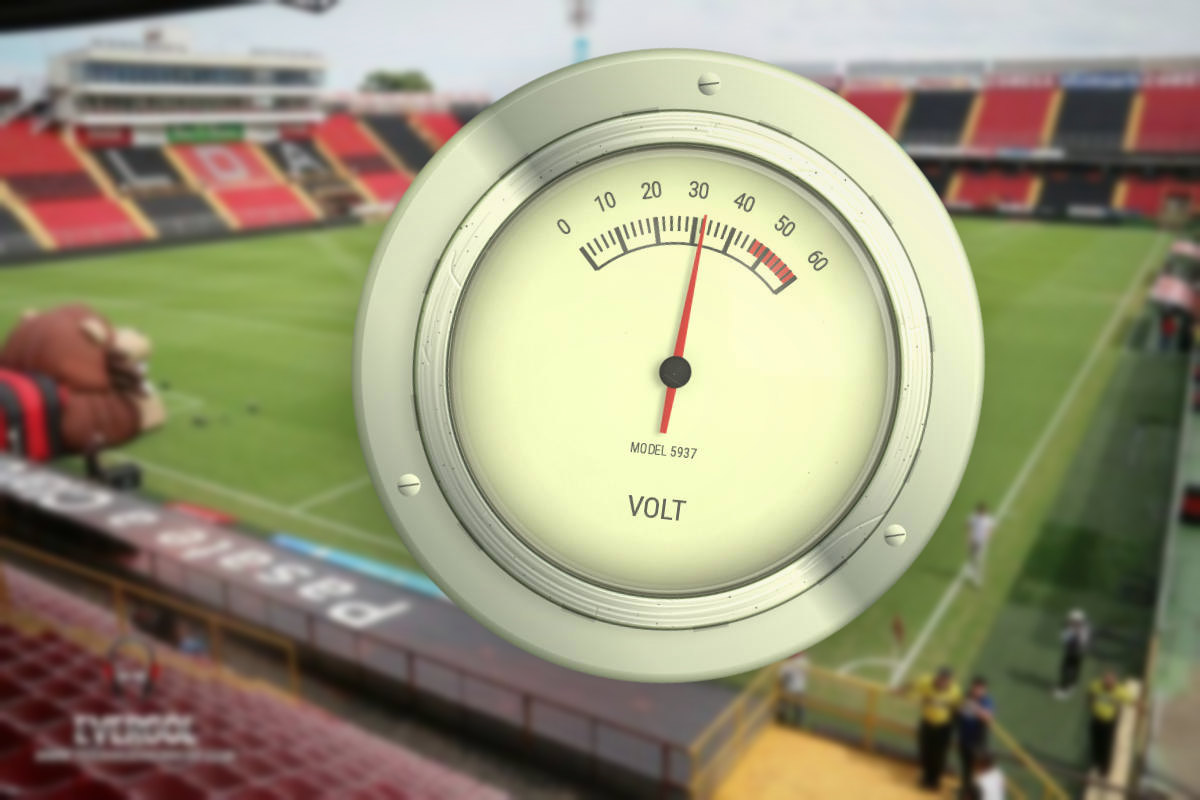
32
